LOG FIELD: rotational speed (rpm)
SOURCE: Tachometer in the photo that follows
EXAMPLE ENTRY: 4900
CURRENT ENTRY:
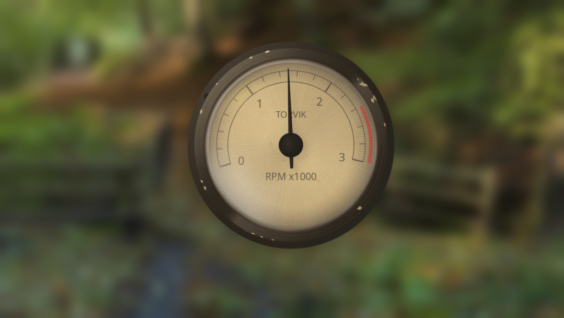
1500
